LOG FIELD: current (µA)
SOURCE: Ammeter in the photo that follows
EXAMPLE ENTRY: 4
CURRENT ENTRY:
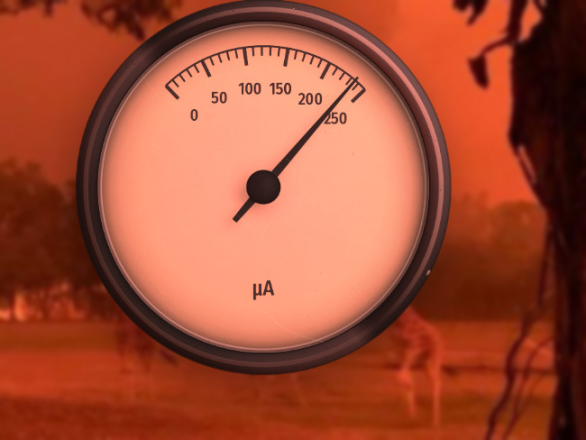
235
